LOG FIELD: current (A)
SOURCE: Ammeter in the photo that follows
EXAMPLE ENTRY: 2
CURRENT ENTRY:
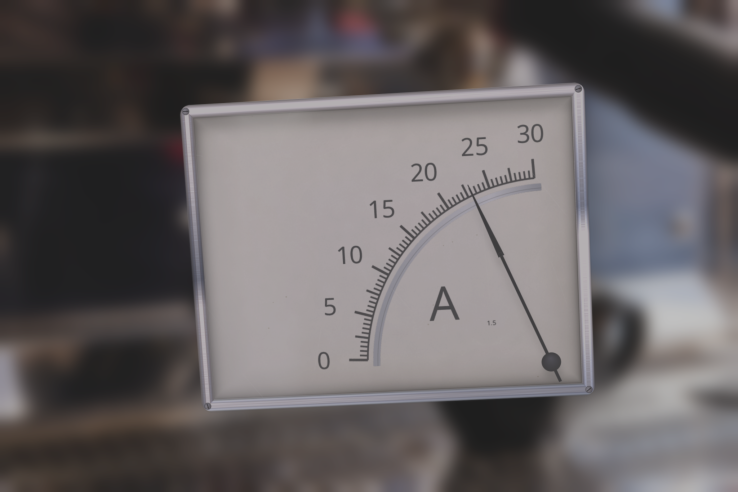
23
